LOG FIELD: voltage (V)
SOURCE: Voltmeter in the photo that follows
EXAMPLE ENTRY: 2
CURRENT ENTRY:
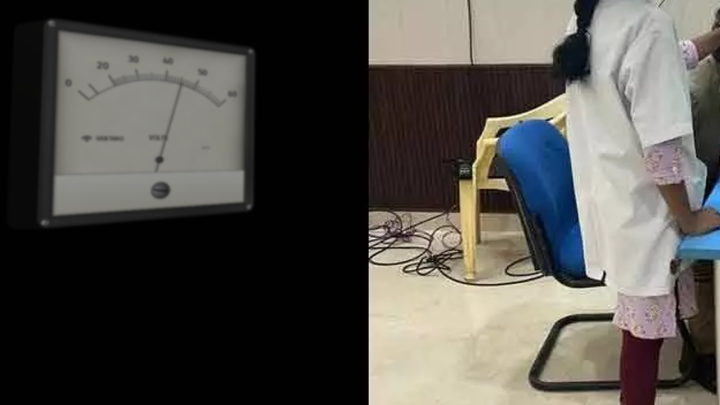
45
